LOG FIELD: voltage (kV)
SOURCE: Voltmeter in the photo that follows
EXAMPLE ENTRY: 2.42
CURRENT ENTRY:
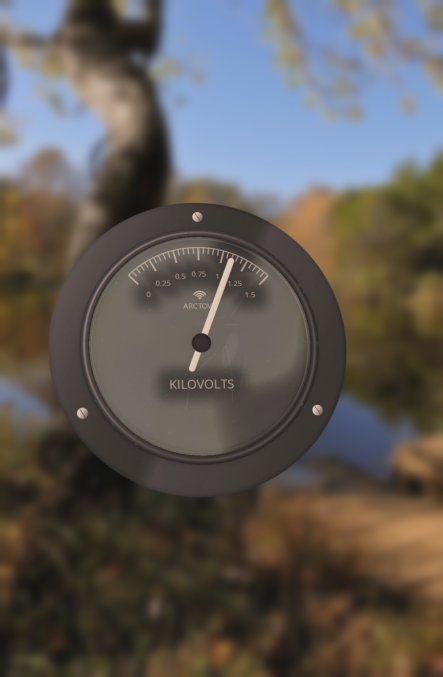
1.1
